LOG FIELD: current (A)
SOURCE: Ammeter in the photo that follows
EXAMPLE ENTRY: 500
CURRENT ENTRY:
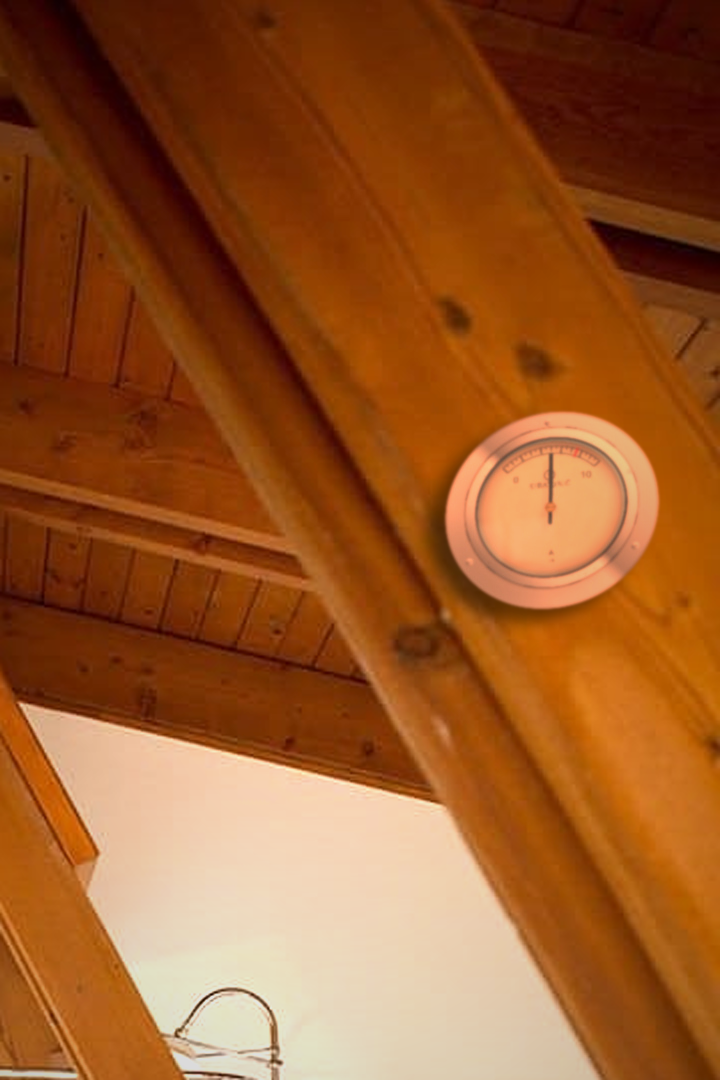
5
